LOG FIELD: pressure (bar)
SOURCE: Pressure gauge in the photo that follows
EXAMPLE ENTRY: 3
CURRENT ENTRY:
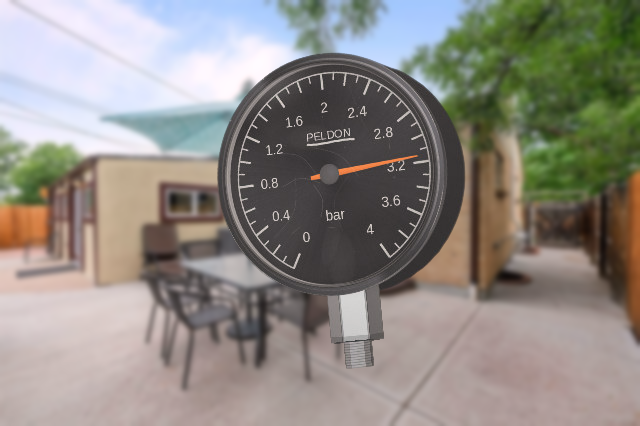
3.15
